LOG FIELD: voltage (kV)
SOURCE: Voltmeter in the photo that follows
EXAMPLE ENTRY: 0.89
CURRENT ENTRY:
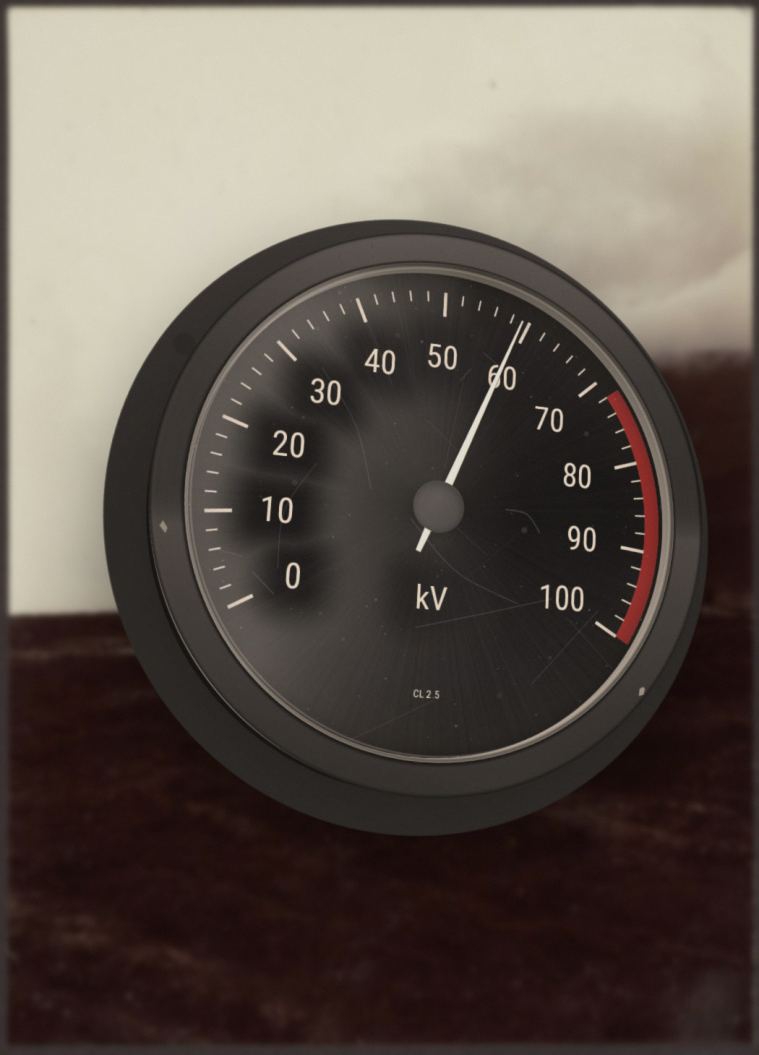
59
